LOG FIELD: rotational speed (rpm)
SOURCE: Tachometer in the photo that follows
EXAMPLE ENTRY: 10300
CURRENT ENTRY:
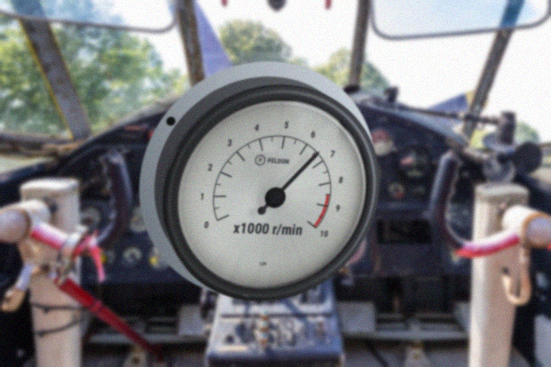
6500
